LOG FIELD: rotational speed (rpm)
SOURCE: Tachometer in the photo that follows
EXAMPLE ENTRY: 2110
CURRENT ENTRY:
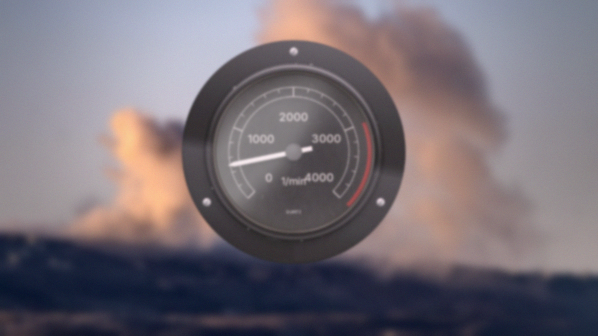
500
